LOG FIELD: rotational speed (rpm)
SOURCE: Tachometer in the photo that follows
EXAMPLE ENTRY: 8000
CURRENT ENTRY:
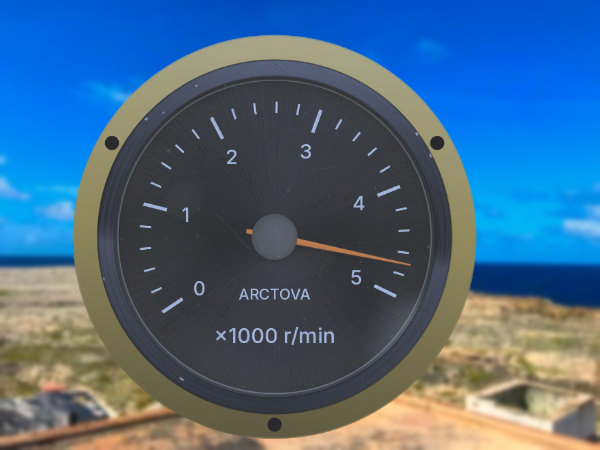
4700
